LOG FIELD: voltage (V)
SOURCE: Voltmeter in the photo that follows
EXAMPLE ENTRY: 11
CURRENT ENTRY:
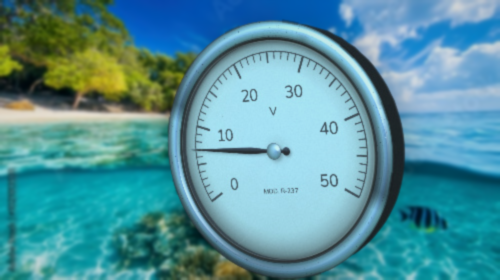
7
